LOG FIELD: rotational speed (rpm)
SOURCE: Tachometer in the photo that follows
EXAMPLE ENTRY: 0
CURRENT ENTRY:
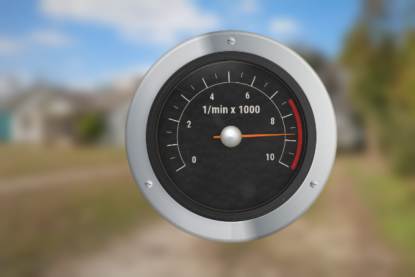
8750
